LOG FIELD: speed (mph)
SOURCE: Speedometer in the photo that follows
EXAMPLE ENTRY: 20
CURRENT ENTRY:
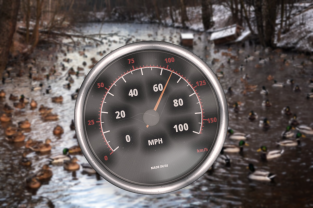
65
